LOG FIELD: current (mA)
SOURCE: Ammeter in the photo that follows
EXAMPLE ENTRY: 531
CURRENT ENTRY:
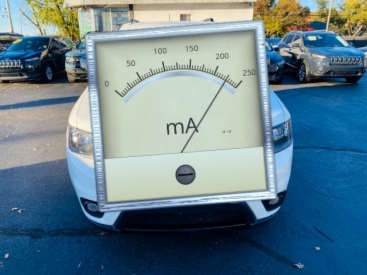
225
